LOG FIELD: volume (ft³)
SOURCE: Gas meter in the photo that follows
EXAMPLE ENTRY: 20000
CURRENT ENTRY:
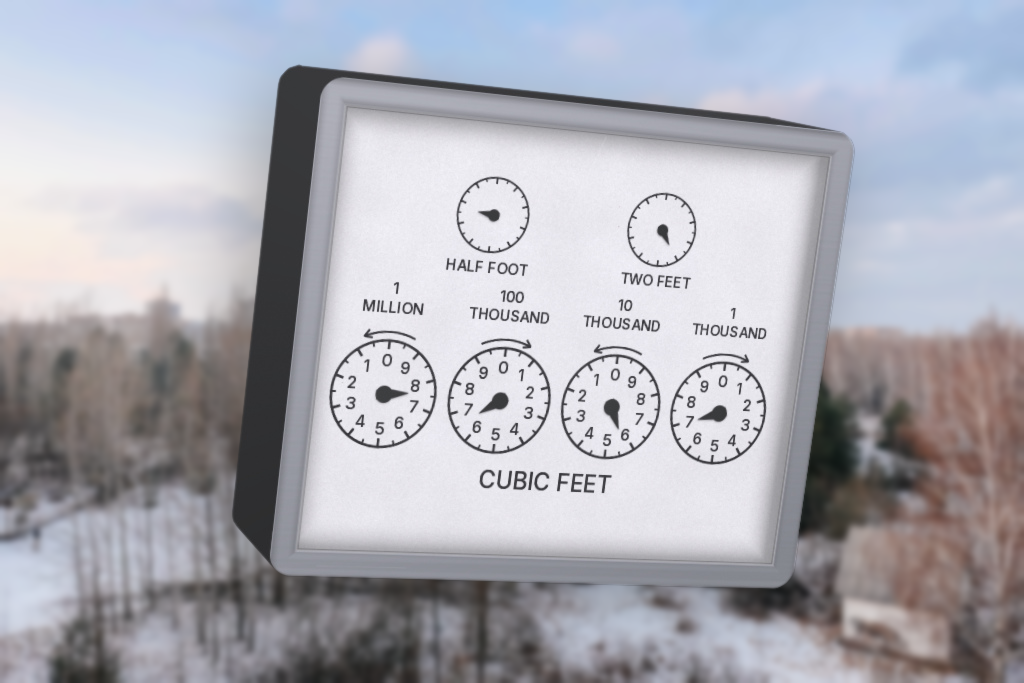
765700
